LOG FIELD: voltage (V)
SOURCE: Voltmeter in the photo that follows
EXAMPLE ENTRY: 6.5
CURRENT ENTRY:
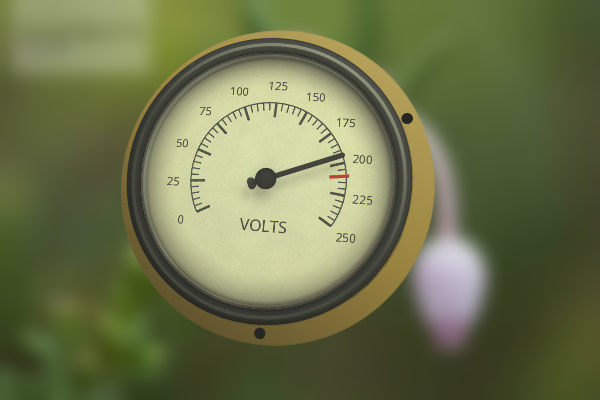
195
